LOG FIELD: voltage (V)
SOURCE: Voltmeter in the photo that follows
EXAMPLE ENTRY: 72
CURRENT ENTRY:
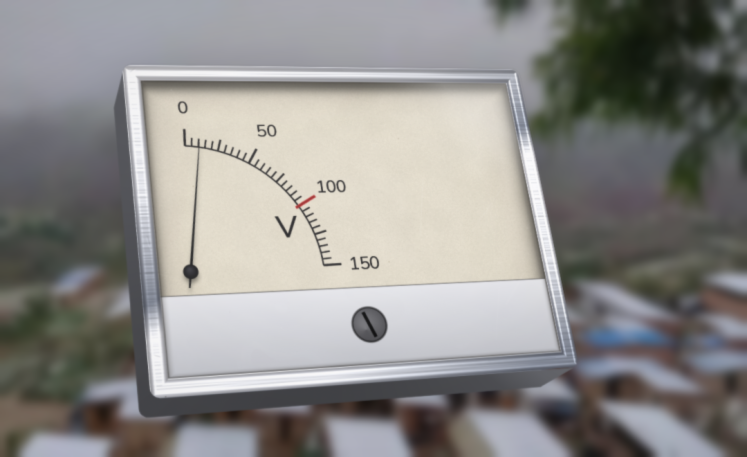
10
